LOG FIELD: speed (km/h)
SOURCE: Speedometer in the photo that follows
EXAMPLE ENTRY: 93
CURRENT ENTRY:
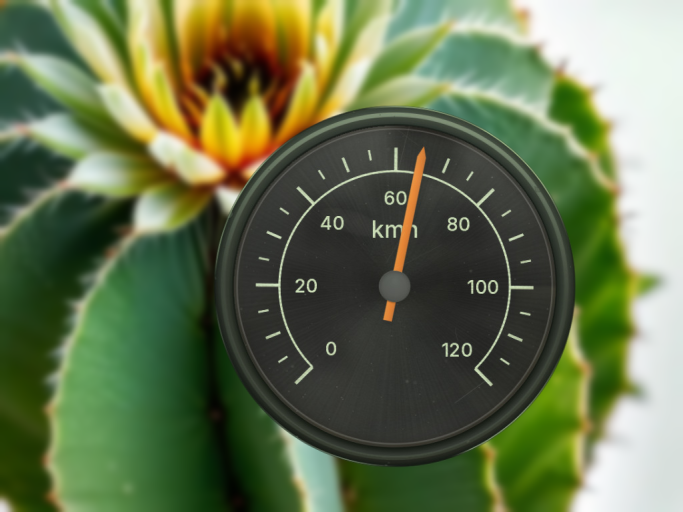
65
